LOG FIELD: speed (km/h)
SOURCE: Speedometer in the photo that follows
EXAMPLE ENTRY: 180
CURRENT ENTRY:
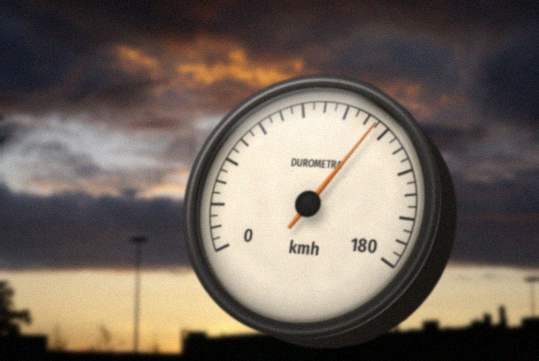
115
